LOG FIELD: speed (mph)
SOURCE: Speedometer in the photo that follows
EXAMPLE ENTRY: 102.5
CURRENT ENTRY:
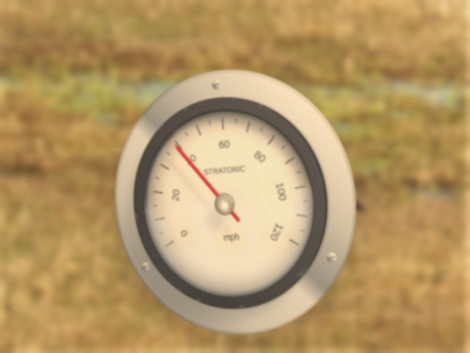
40
